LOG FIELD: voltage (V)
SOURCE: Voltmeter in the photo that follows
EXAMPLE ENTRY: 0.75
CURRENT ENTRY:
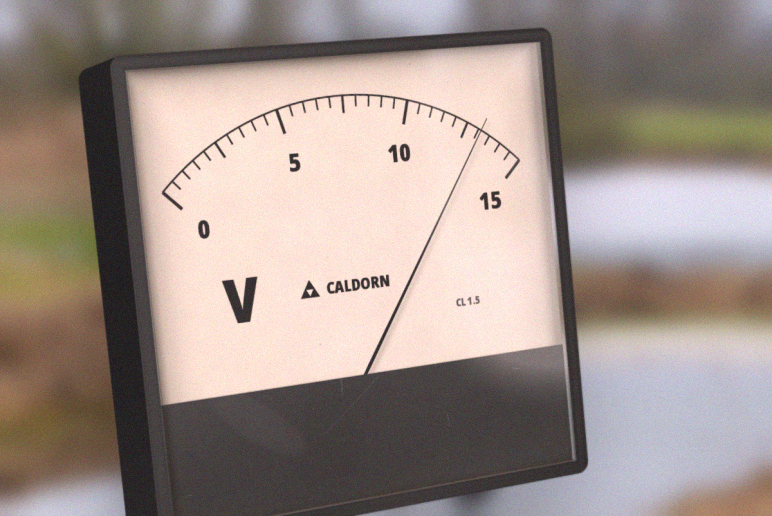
13
